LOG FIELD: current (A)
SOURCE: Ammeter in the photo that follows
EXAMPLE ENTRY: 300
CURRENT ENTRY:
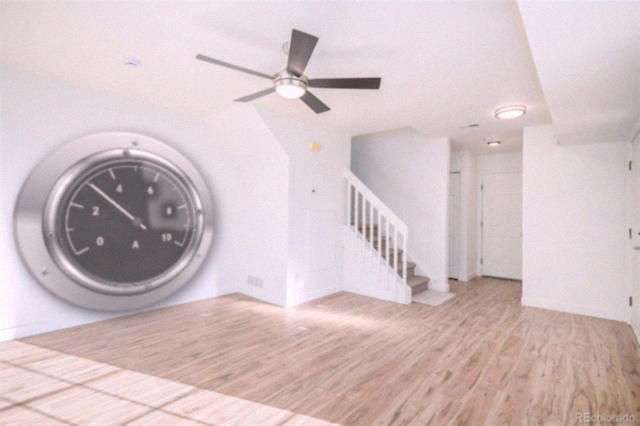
3
